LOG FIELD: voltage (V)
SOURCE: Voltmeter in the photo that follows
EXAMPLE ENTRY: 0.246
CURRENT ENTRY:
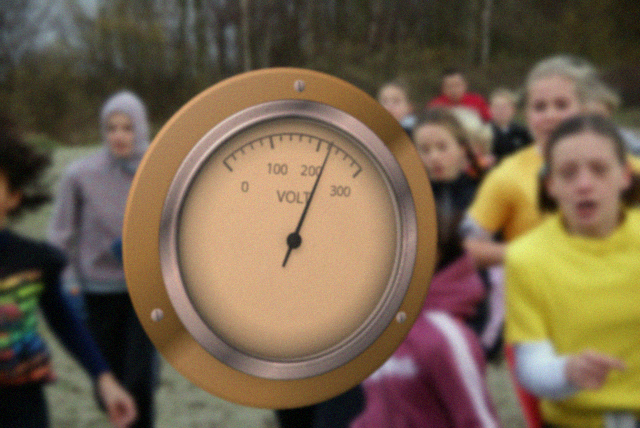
220
